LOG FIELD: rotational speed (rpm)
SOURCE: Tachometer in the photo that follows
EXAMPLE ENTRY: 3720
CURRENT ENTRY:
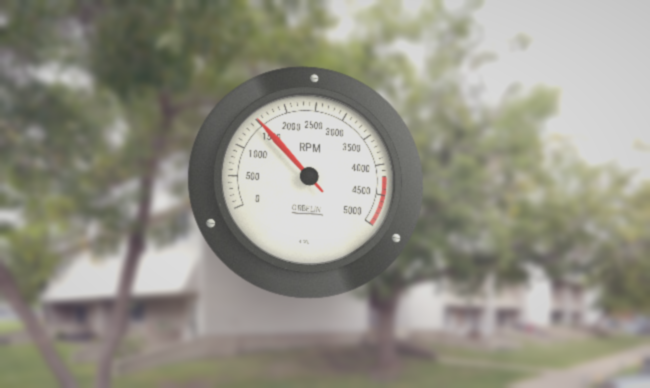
1500
